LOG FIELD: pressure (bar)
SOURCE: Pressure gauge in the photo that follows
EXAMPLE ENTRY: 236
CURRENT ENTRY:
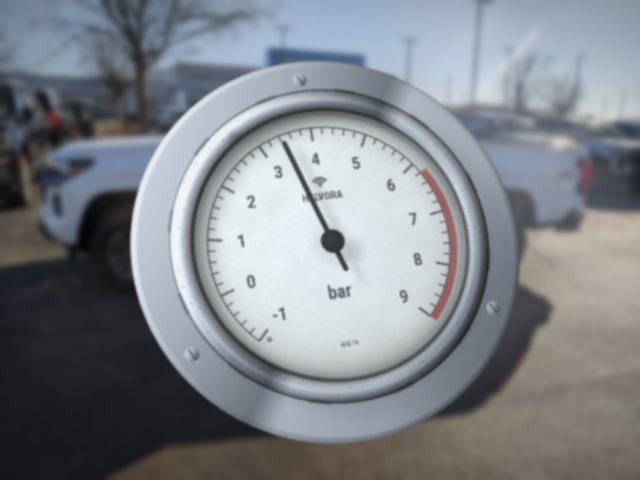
3.4
